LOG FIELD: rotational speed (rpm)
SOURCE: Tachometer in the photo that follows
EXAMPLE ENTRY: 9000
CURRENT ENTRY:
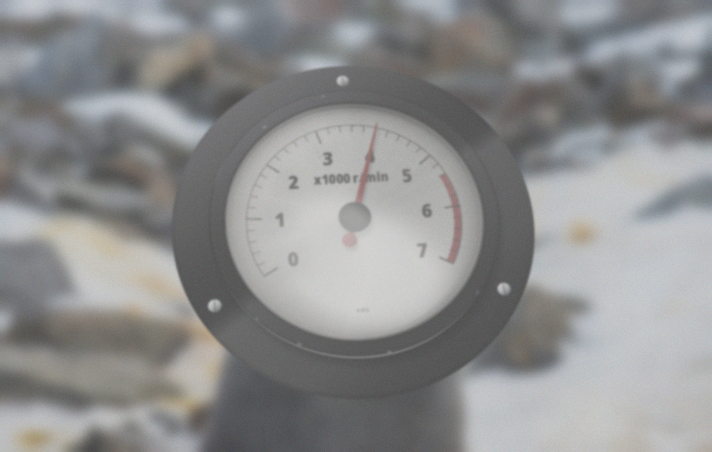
4000
